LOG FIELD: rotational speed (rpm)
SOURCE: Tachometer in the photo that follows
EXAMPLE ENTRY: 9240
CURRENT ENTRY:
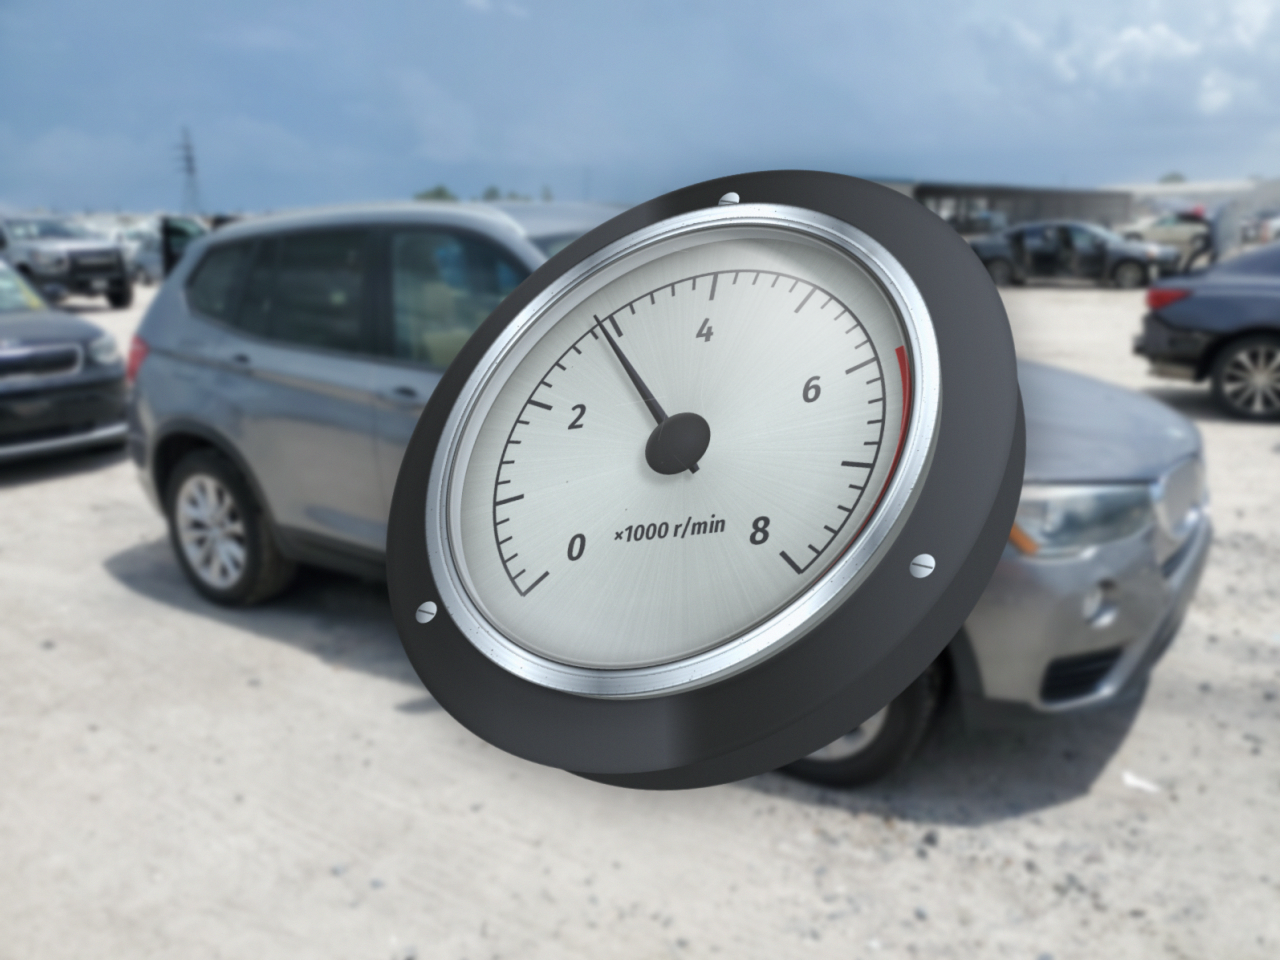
2900
